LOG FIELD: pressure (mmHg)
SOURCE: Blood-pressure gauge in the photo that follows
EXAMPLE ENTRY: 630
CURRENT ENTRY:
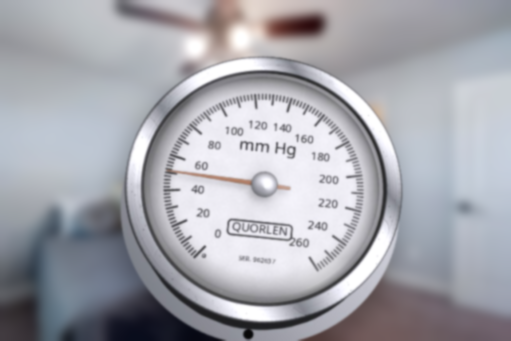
50
